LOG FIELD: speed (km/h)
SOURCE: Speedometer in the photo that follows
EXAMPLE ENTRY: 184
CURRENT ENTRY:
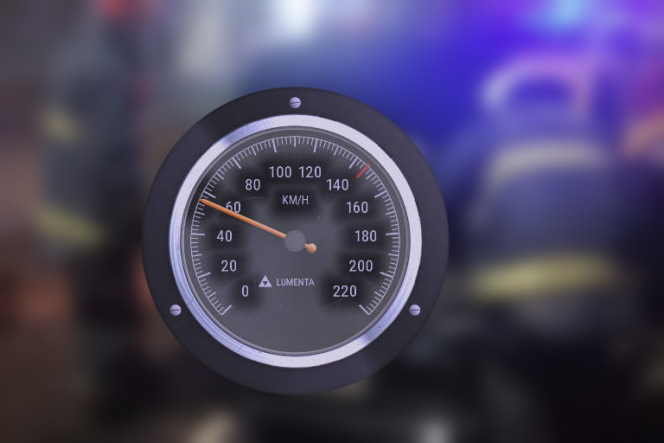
56
